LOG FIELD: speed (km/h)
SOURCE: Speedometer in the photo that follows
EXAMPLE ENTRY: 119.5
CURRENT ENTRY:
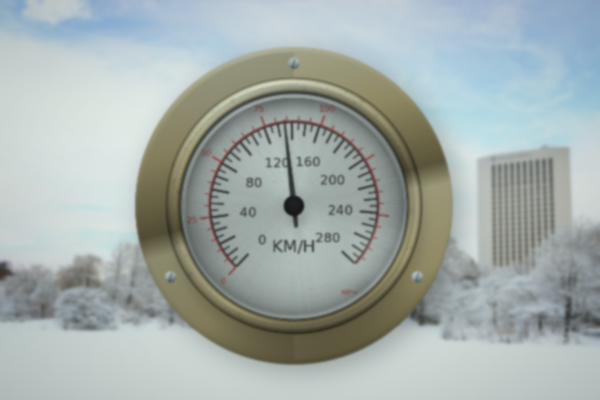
135
